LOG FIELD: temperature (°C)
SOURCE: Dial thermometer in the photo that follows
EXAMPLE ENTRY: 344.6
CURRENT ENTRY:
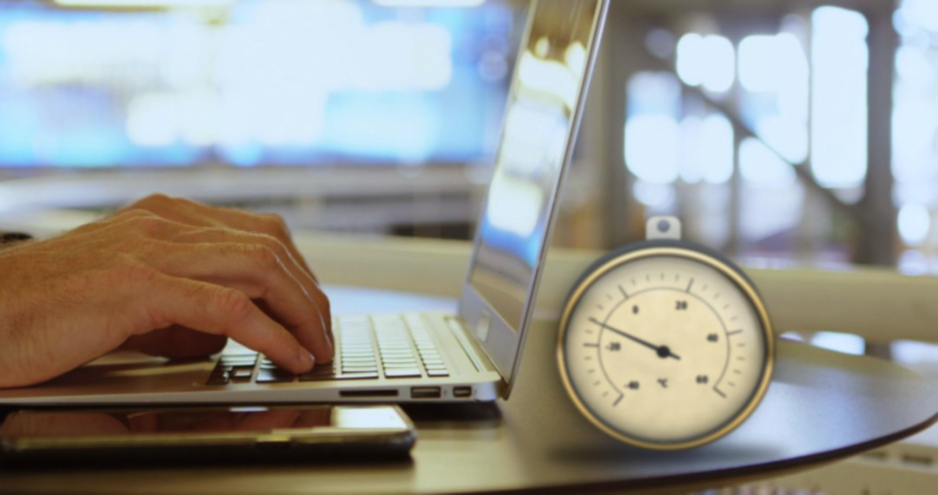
-12
